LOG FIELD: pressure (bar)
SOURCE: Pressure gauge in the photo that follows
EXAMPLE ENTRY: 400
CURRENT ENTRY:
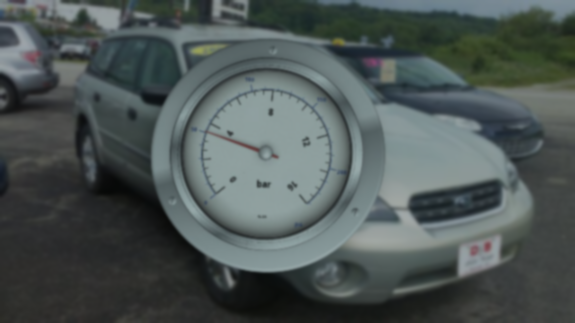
3.5
